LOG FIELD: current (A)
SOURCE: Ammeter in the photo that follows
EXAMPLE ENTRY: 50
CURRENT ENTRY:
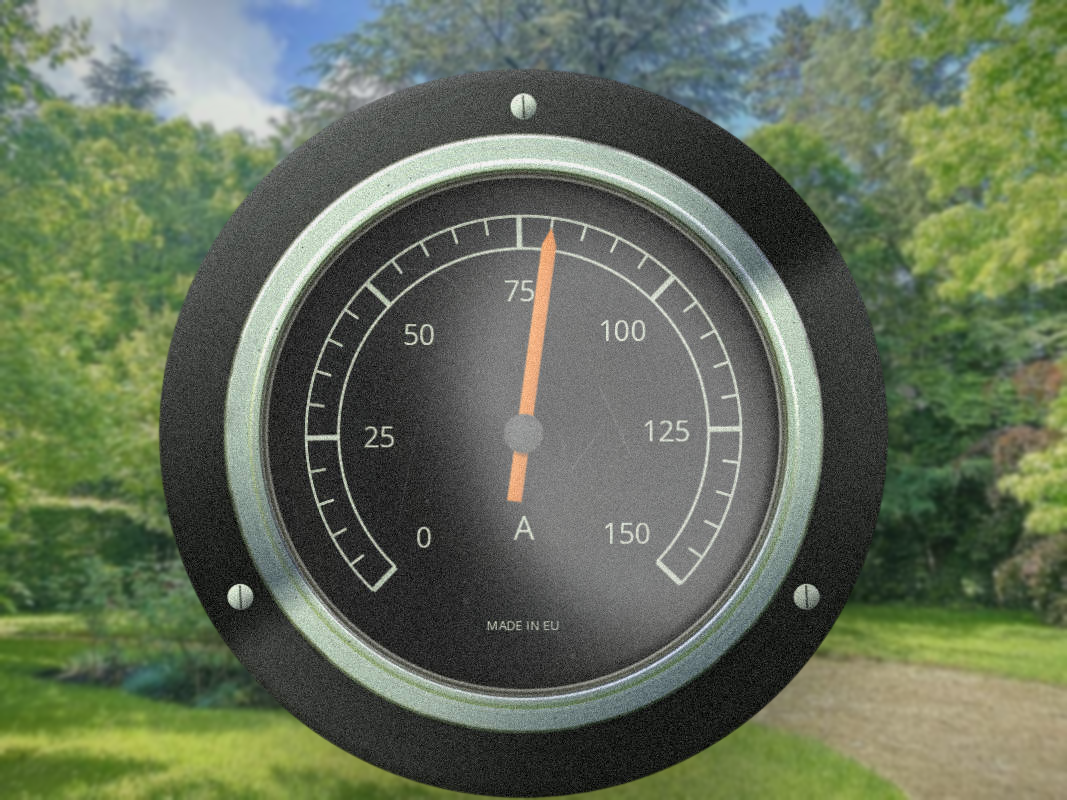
80
